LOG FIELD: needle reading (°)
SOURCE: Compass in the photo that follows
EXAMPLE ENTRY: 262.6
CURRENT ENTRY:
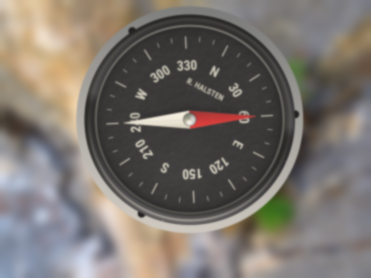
60
